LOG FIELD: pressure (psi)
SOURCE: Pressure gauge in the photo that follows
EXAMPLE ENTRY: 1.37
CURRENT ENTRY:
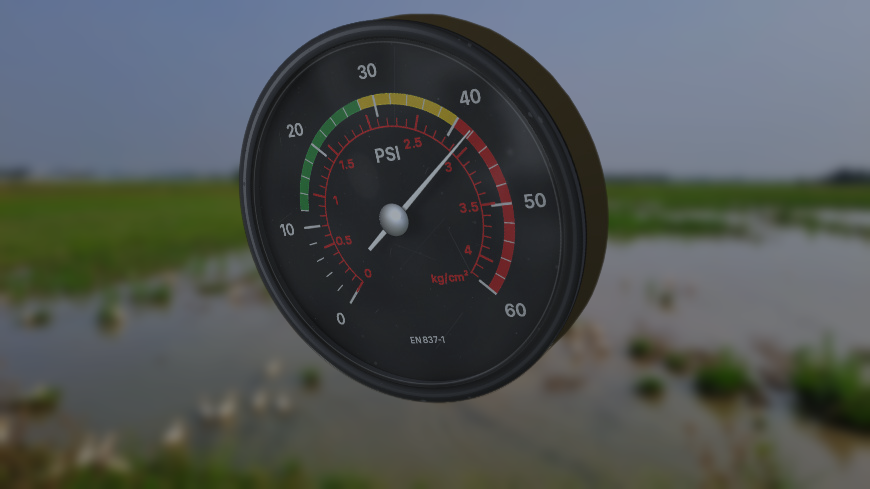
42
